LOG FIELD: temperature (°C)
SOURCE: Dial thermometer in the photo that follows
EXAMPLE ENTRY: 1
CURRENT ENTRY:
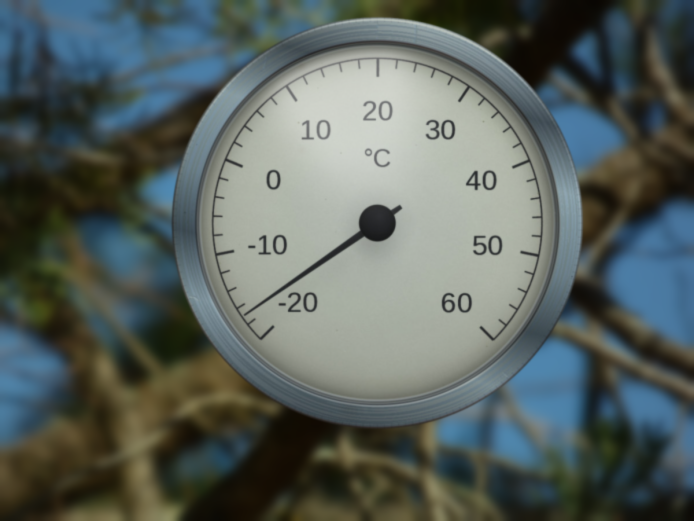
-17
